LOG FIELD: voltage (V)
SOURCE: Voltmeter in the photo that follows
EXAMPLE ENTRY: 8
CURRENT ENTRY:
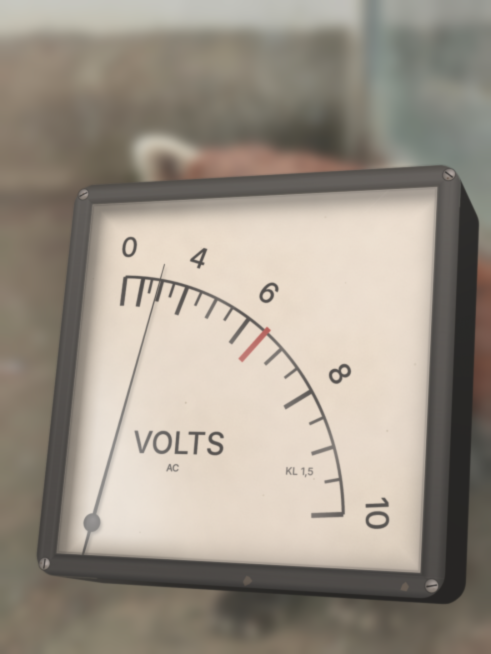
3
